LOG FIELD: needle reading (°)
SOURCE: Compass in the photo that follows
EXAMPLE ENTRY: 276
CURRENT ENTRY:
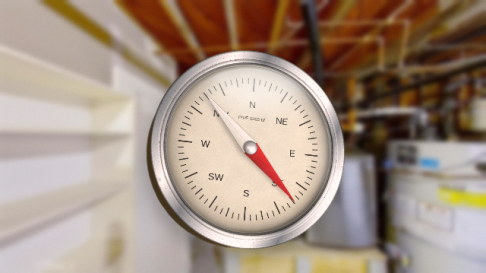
135
